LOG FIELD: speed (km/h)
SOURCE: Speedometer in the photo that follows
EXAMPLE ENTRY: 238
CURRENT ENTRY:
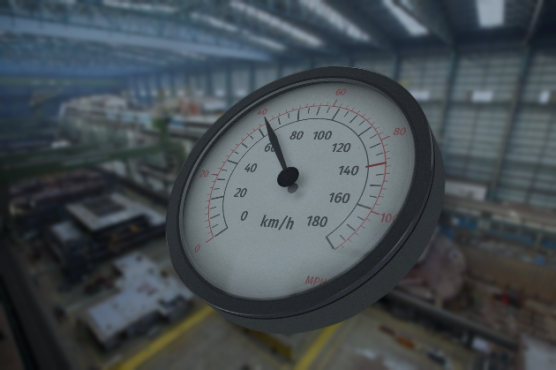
65
